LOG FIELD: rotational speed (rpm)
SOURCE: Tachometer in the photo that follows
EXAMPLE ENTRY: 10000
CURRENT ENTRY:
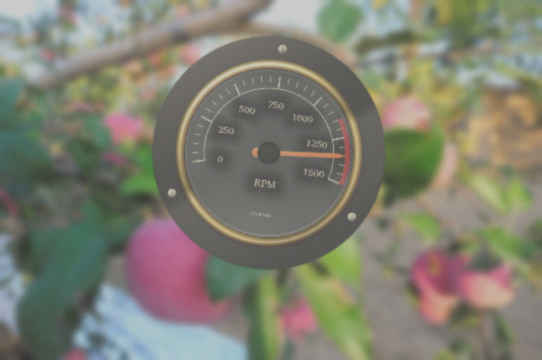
1350
